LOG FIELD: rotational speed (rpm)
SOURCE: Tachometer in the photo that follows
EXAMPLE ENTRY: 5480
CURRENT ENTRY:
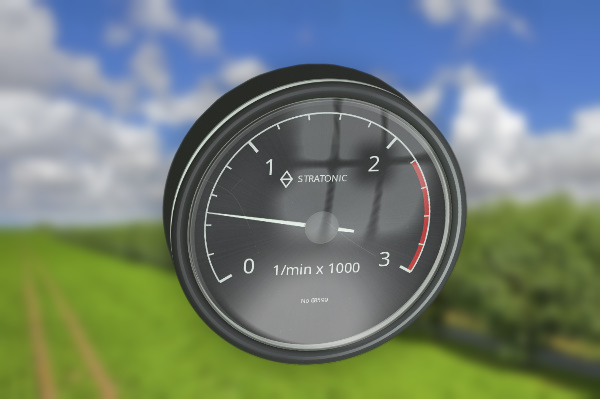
500
